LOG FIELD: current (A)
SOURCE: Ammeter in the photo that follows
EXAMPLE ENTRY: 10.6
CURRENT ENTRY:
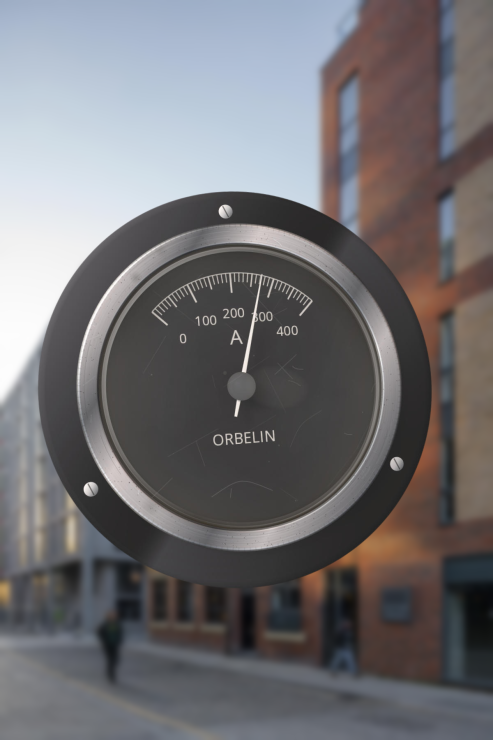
270
